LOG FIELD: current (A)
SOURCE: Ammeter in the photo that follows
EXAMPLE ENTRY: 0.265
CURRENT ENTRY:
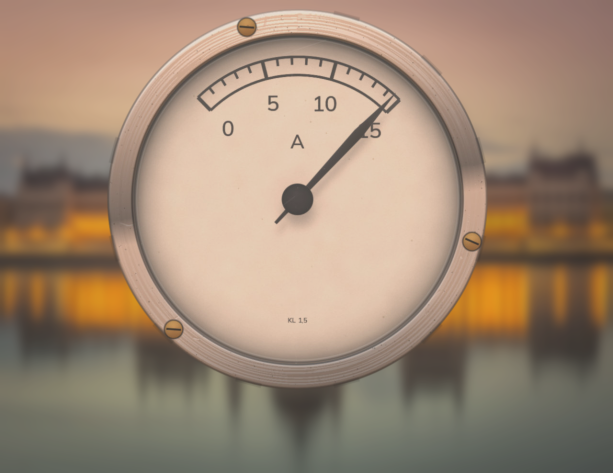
14.5
